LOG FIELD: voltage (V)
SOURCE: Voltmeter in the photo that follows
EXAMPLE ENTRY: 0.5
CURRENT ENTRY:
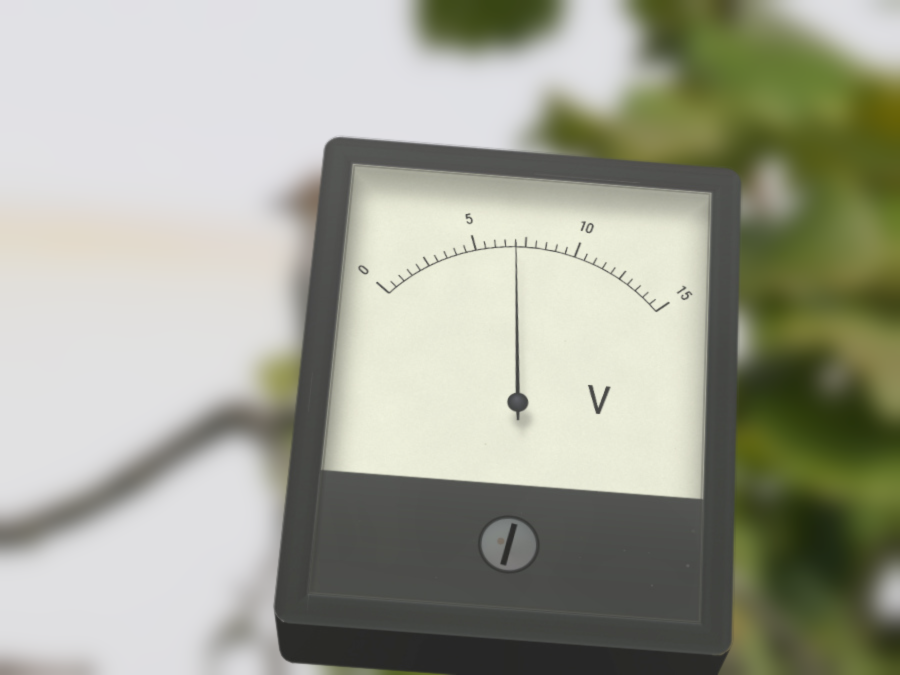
7
